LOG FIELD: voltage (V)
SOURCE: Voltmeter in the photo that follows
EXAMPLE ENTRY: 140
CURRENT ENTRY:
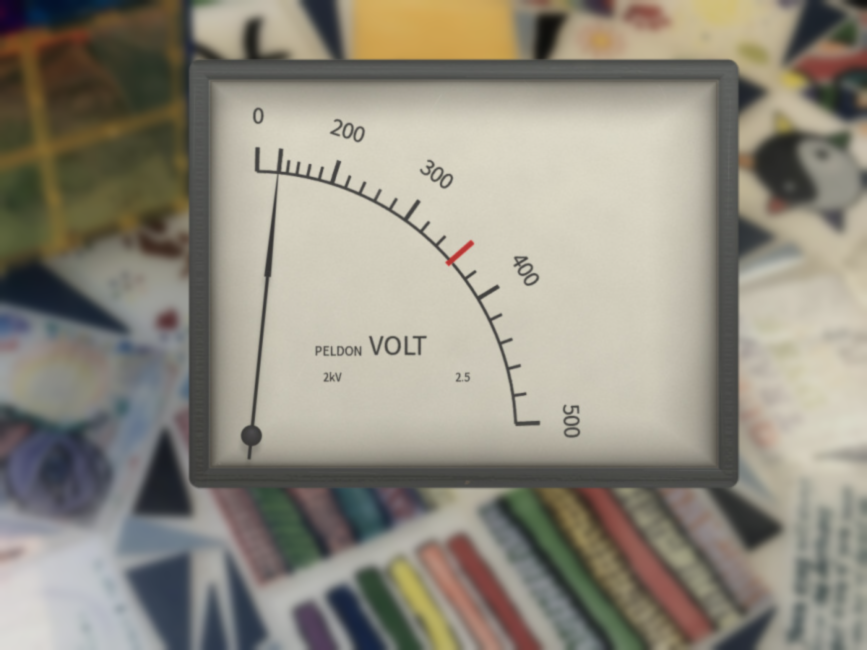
100
